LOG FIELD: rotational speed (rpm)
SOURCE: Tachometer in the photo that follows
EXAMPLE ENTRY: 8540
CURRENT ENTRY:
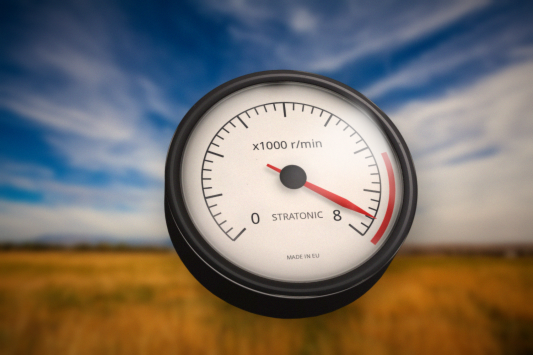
7600
